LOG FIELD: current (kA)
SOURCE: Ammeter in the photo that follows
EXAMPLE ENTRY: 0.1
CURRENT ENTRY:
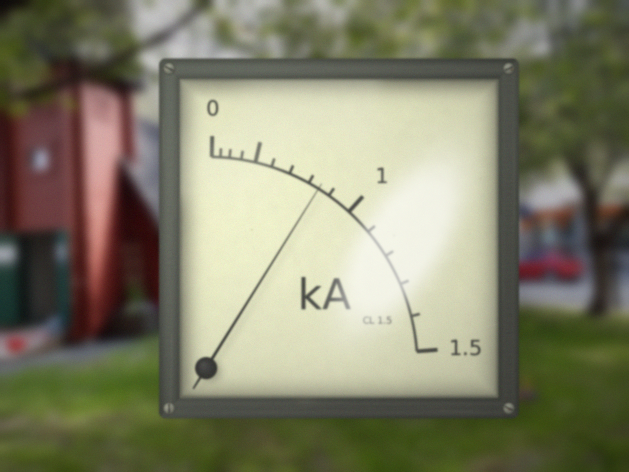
0.85
